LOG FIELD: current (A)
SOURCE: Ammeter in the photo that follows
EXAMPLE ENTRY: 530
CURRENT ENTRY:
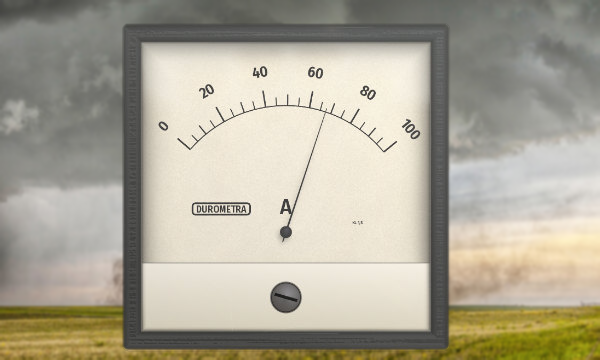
67.5
